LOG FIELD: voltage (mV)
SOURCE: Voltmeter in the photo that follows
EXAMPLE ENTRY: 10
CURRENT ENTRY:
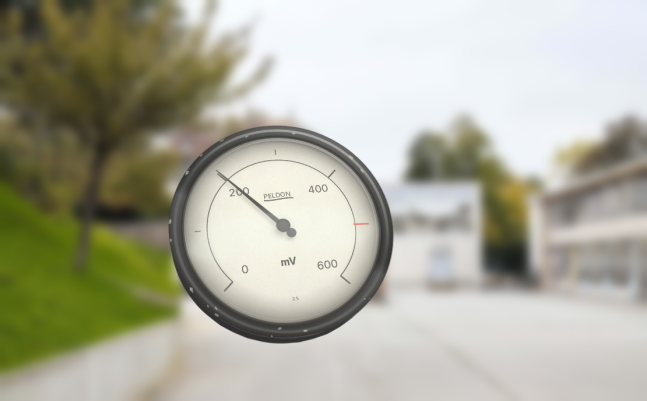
200
